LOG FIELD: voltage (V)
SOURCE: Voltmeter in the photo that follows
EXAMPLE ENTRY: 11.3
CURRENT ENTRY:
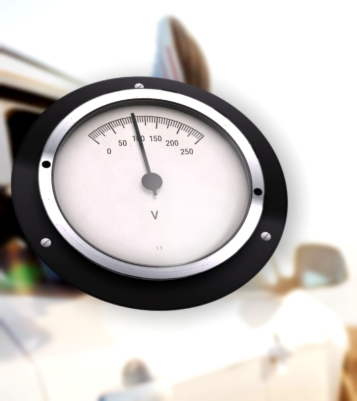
100
